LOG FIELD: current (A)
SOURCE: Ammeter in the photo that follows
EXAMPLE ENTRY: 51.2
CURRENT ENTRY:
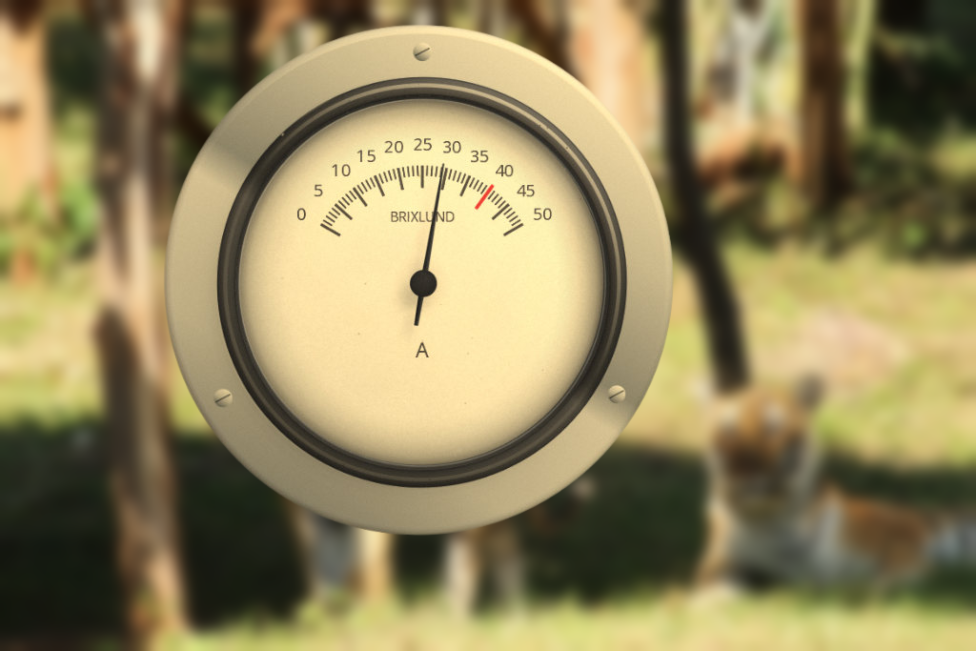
29
